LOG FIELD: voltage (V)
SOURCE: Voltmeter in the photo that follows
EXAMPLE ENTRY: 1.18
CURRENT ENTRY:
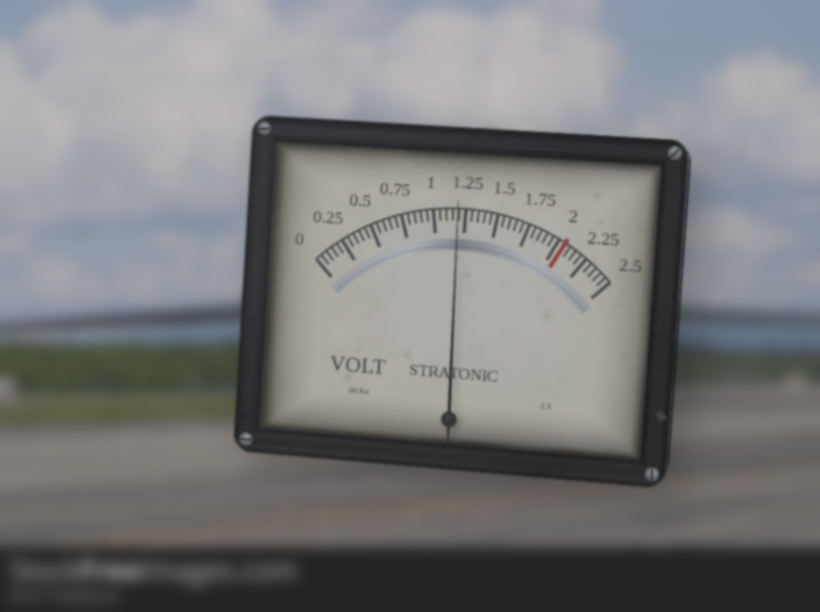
1.2
